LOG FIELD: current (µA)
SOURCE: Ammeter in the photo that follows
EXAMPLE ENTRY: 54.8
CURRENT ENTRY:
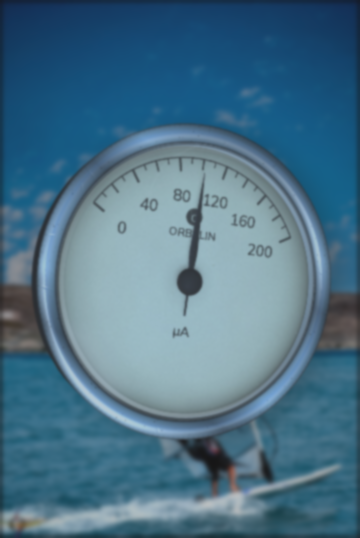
100
